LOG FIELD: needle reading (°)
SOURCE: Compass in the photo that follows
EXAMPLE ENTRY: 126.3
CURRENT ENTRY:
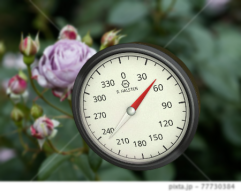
50
